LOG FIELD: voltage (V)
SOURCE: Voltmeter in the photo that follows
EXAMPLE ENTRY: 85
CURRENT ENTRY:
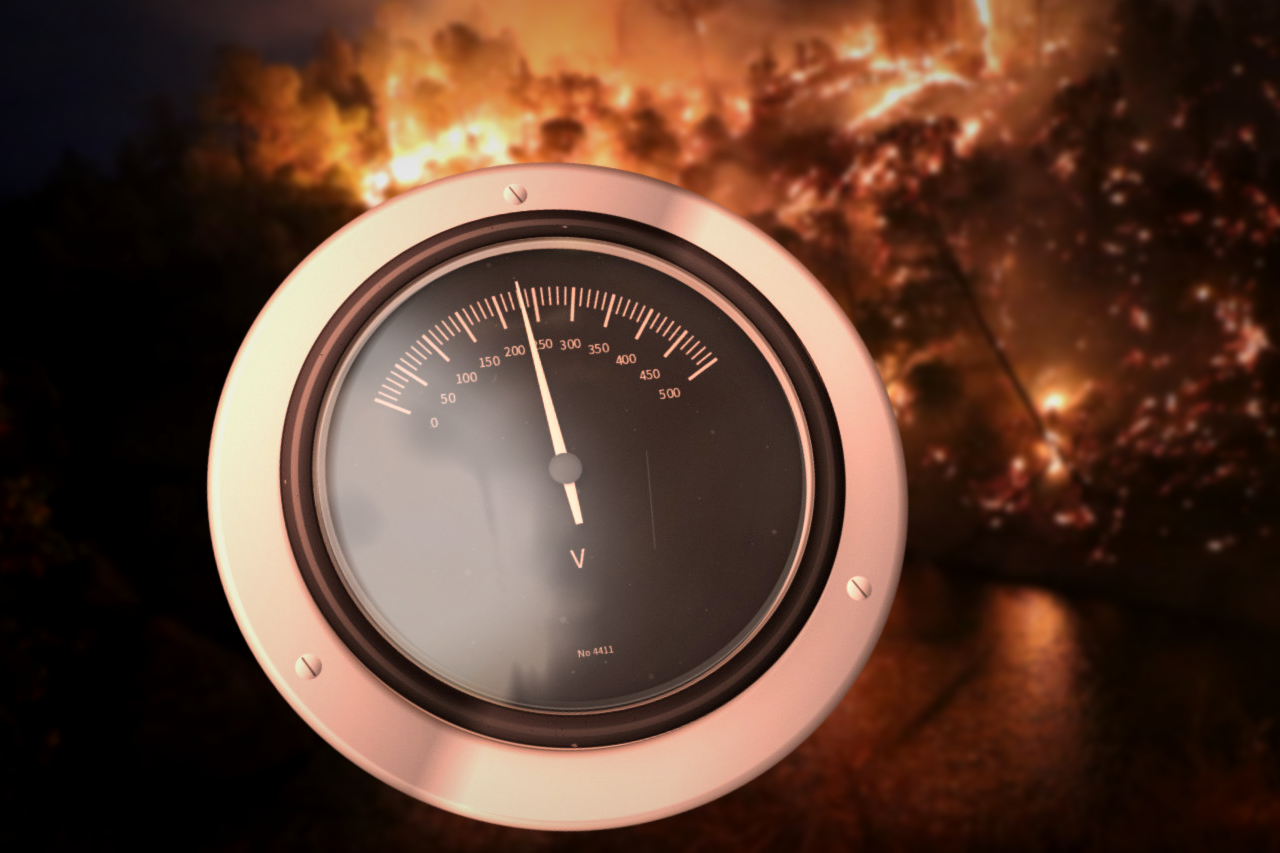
230
